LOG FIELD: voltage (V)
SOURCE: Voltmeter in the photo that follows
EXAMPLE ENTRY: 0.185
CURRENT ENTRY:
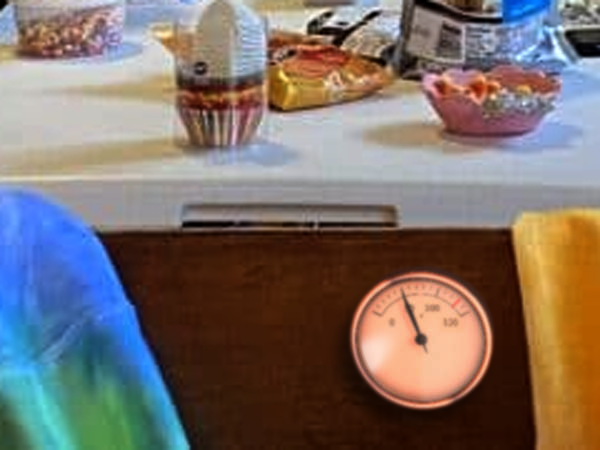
50
